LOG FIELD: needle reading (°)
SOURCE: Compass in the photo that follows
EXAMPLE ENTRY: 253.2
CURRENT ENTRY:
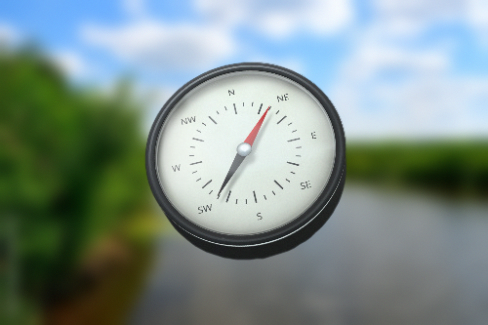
40
